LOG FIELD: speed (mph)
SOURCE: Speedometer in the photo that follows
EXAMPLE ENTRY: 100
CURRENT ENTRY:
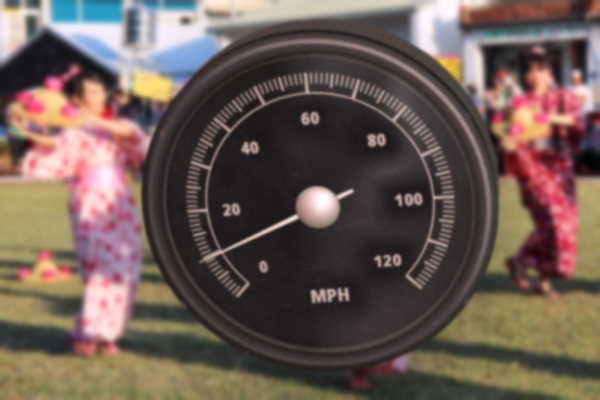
10
